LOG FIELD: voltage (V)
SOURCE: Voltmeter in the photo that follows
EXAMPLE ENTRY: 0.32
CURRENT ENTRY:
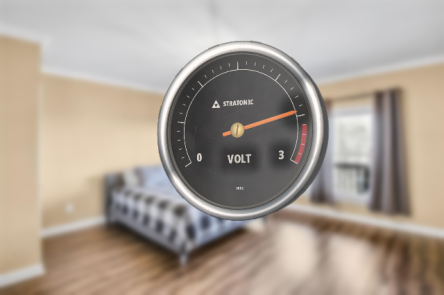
2.45
